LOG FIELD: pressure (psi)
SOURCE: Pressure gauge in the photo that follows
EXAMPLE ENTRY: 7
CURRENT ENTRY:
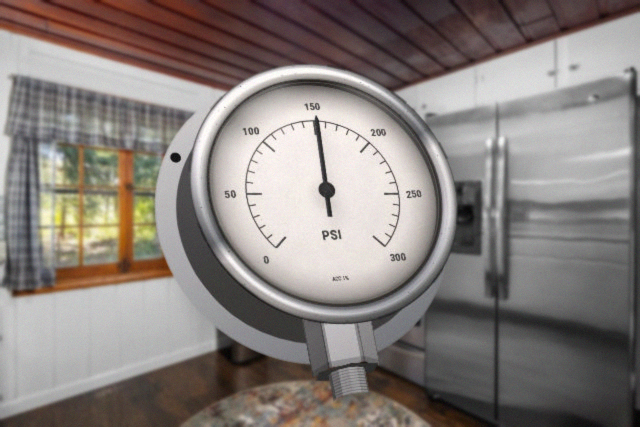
150
